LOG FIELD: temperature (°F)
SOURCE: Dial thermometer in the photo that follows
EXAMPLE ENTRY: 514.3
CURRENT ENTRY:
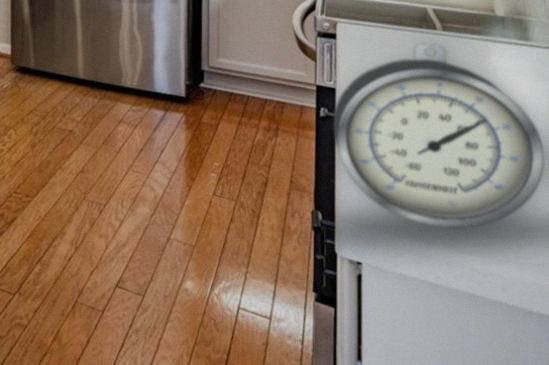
60
